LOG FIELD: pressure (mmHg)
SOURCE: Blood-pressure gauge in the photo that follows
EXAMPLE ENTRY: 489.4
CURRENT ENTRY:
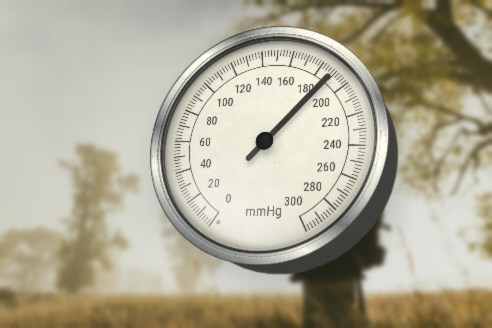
190
